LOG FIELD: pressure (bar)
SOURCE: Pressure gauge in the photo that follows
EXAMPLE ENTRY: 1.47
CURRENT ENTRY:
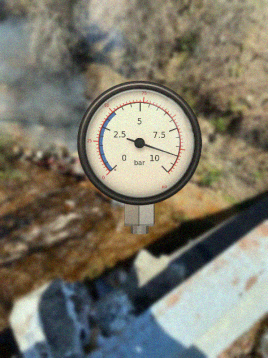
9
